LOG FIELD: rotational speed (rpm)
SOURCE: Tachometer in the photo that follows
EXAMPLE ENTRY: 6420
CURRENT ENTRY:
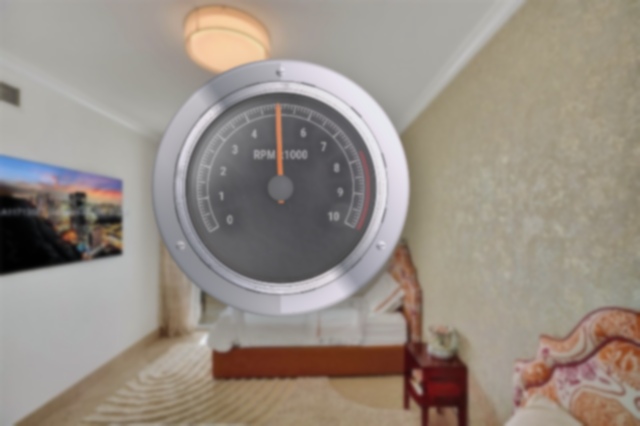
5000
